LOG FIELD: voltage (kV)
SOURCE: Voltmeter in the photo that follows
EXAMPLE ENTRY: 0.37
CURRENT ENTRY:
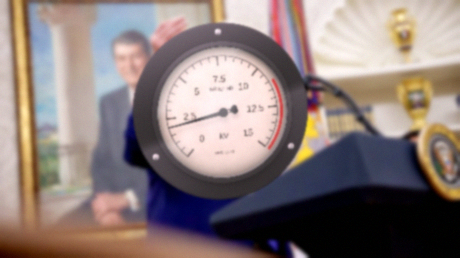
2
